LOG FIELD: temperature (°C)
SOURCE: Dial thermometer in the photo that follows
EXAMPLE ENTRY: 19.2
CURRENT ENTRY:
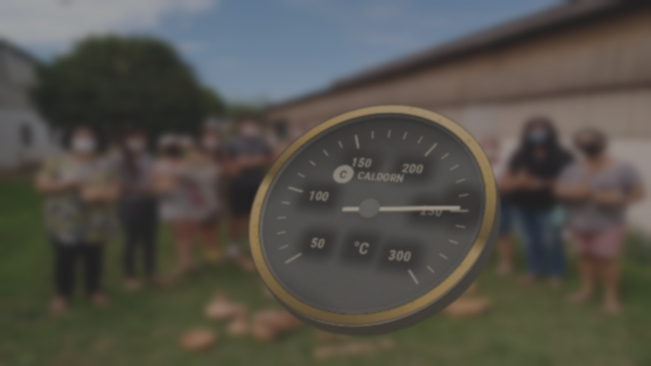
250
